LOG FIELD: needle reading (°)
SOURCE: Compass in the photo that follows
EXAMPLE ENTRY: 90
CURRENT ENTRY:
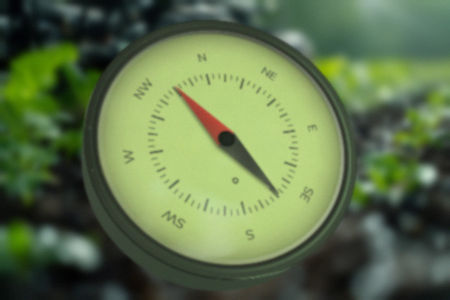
330
